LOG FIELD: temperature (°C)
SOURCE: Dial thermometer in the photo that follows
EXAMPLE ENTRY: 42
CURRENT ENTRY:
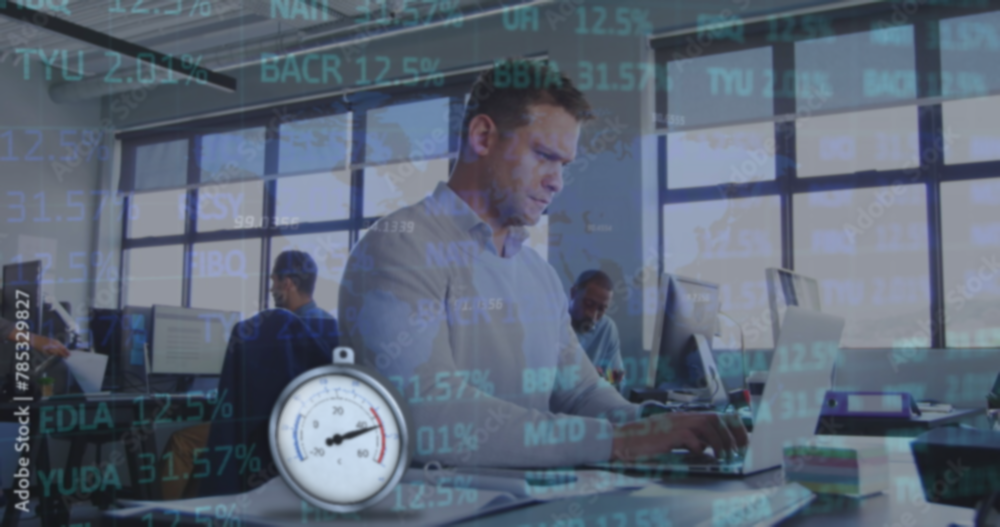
44
